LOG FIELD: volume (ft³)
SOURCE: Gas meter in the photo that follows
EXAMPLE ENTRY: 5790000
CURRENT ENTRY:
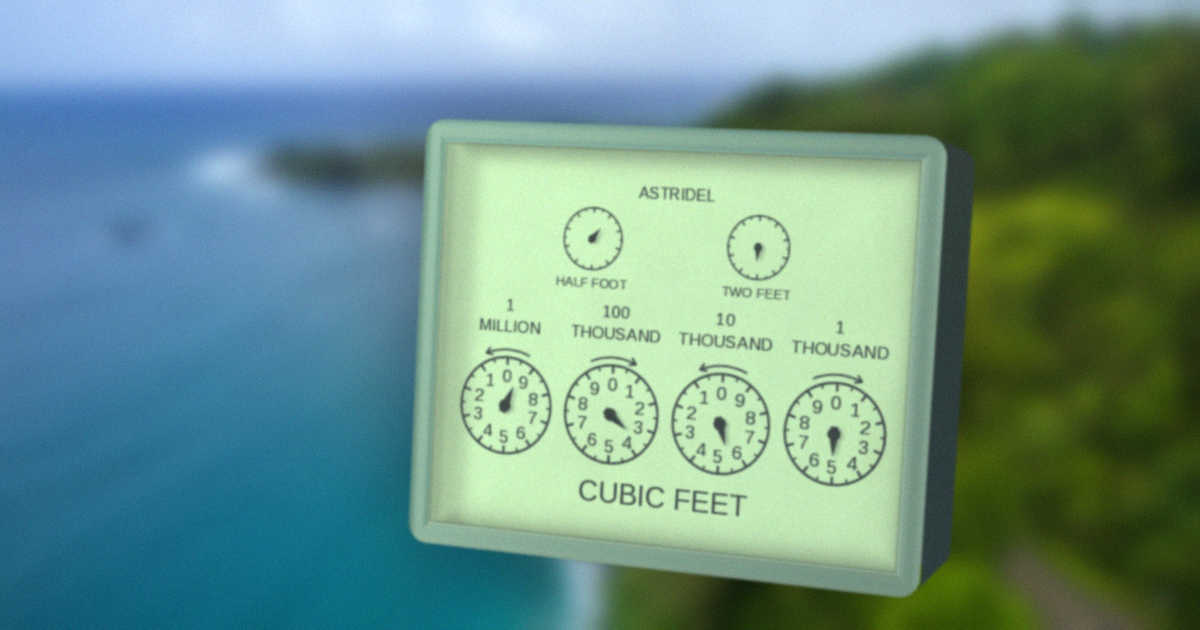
935500
